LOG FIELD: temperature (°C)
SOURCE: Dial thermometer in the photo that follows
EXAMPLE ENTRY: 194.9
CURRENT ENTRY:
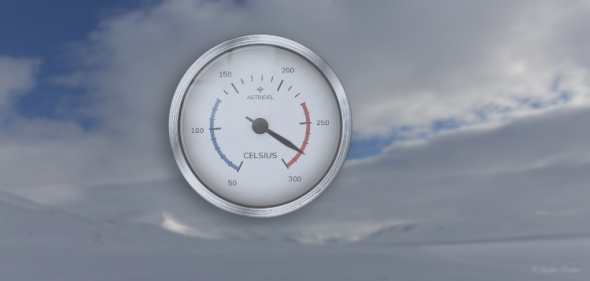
280
